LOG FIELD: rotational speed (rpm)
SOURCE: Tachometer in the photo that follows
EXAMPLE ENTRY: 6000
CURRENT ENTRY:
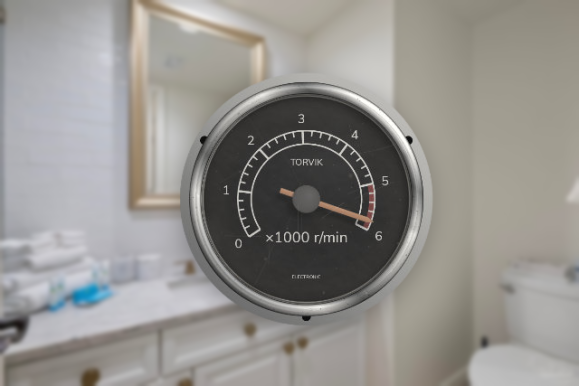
5800
